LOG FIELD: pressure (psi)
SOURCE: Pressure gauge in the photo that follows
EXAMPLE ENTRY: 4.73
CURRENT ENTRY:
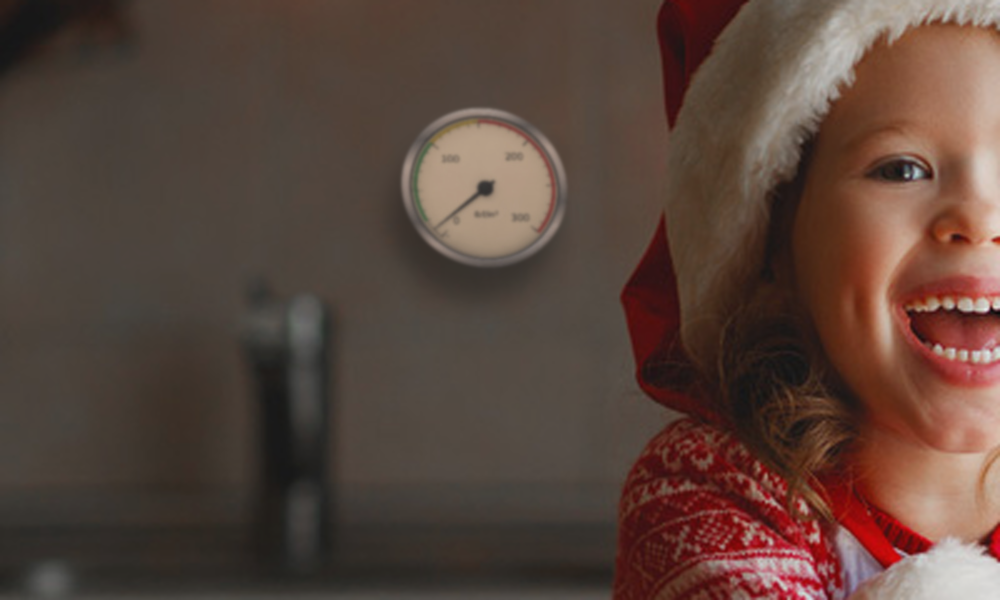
10
